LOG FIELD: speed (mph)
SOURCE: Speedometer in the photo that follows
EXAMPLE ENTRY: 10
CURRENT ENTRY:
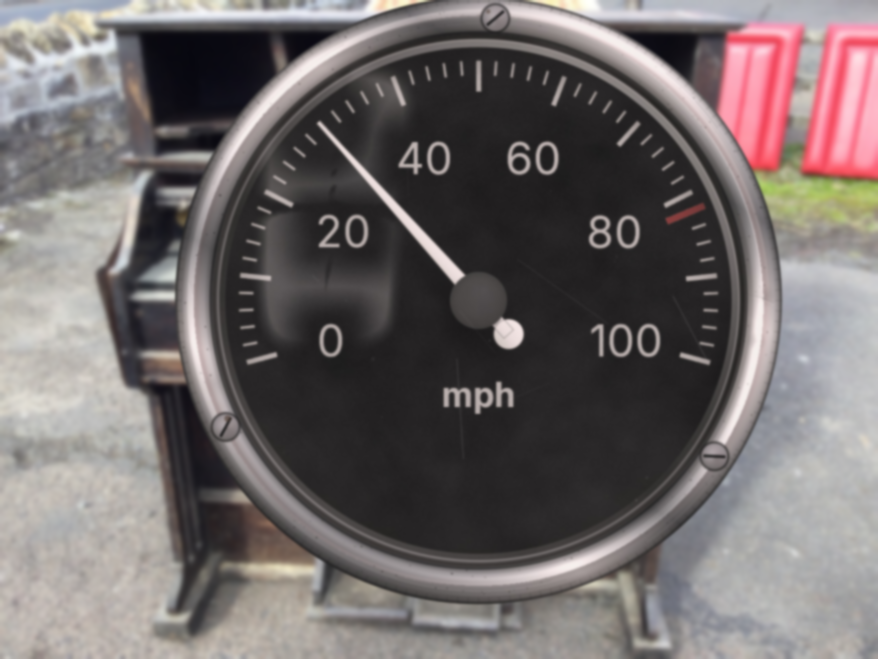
30
